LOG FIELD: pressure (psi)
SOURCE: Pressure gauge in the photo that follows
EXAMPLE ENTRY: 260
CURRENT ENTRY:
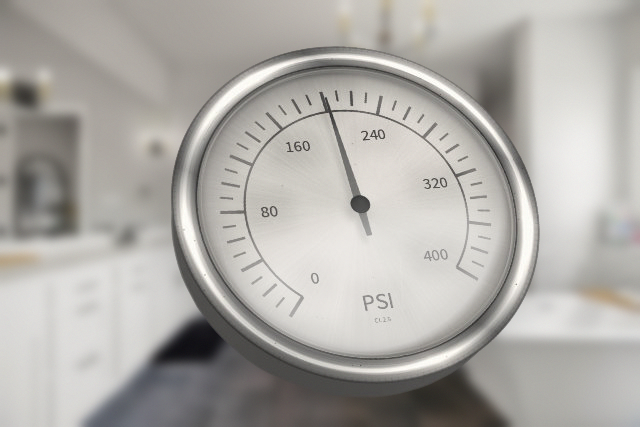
200
